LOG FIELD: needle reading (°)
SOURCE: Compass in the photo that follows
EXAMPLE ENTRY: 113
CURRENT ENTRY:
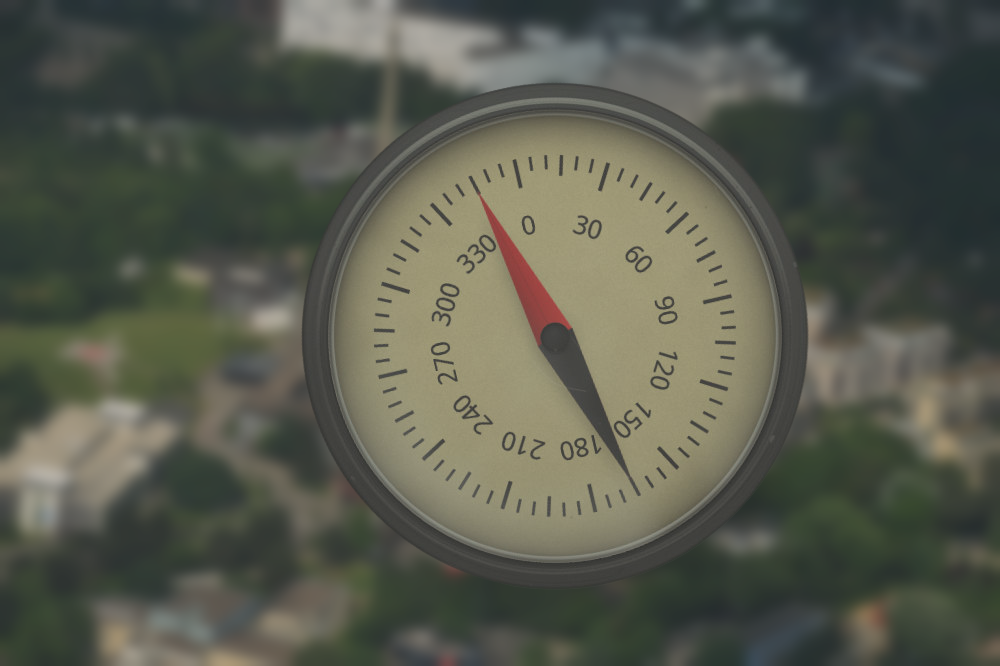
345
